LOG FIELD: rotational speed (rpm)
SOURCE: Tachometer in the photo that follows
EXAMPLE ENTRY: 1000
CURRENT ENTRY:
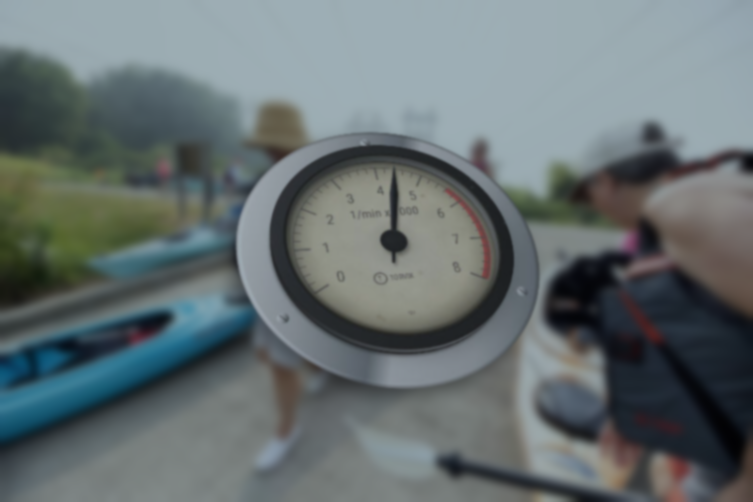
4400
